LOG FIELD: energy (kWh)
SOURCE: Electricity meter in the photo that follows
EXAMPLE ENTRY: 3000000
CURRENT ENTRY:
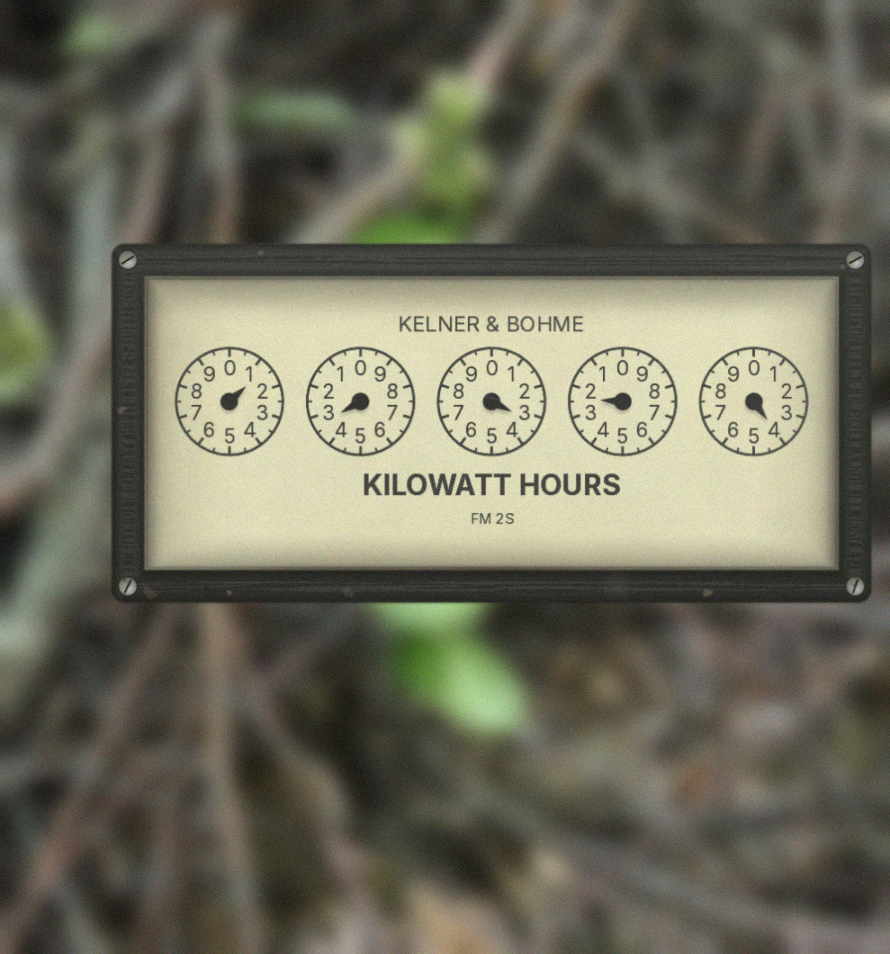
13324
